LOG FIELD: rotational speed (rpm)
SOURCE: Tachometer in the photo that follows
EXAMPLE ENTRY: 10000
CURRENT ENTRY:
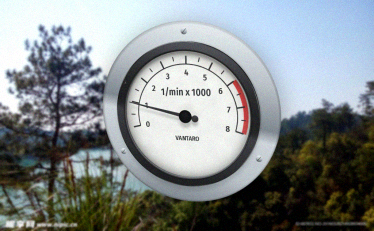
1000
